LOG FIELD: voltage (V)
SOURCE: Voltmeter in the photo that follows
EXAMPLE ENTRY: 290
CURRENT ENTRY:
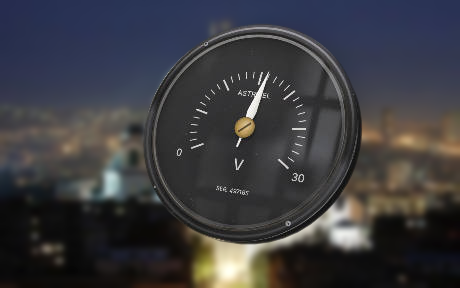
16
